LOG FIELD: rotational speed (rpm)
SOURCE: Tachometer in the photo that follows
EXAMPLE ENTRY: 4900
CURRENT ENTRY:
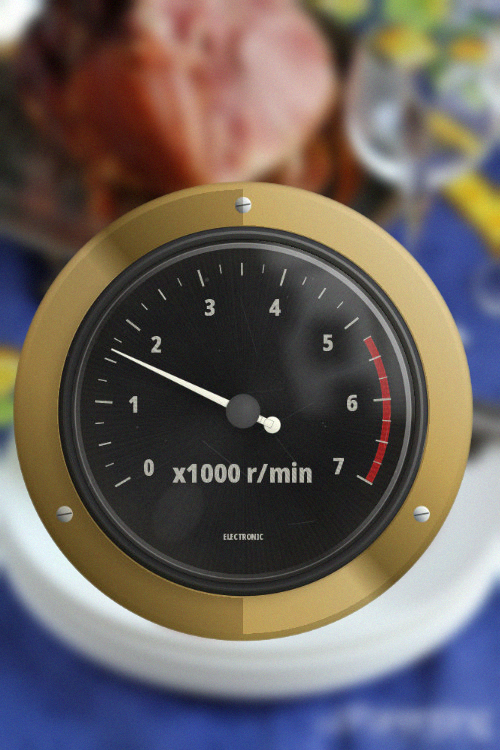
1625
